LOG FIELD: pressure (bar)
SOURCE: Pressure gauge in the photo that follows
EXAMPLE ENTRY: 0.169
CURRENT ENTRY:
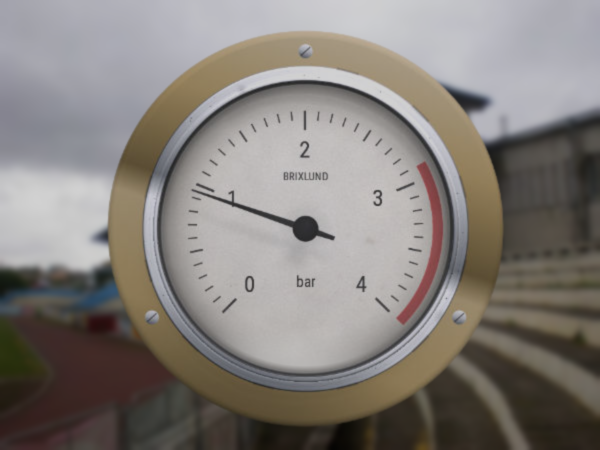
0.95
